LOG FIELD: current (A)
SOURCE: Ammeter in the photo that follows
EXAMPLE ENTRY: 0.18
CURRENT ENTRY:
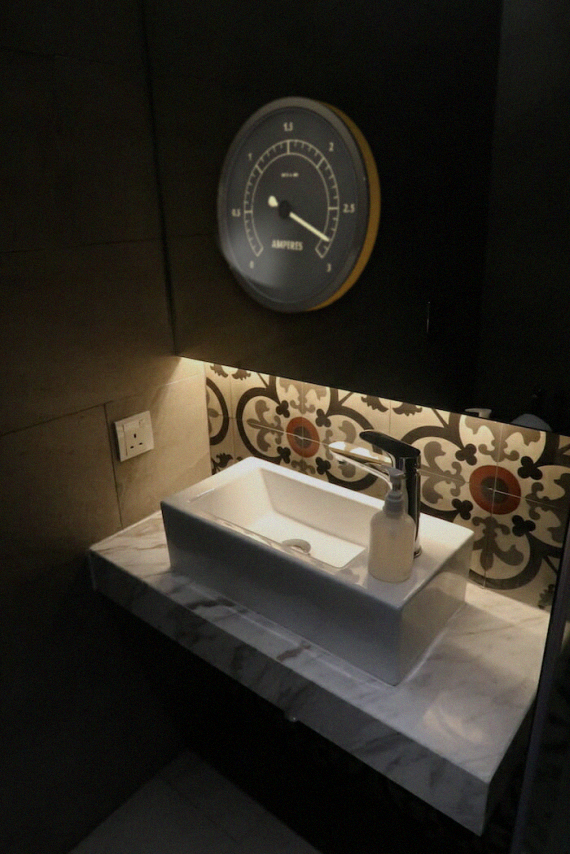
2.8
